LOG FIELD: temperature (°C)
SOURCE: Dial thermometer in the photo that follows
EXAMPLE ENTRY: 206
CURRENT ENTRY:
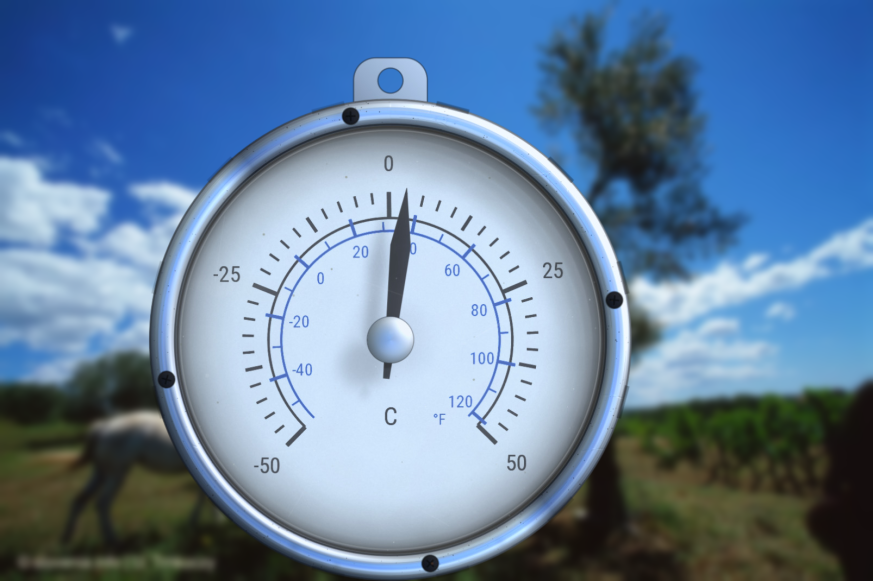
2.5
